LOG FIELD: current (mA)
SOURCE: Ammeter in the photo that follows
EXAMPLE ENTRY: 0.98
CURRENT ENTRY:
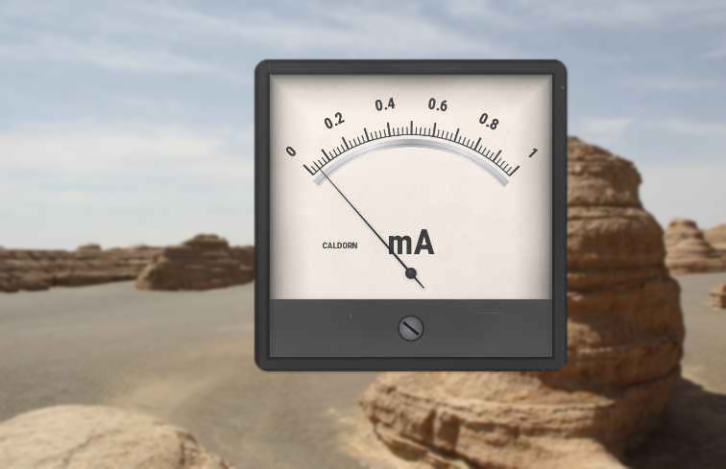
0.04
